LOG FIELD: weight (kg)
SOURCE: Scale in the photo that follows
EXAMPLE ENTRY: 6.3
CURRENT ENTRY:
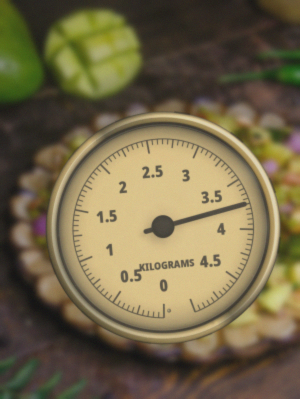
3.75
